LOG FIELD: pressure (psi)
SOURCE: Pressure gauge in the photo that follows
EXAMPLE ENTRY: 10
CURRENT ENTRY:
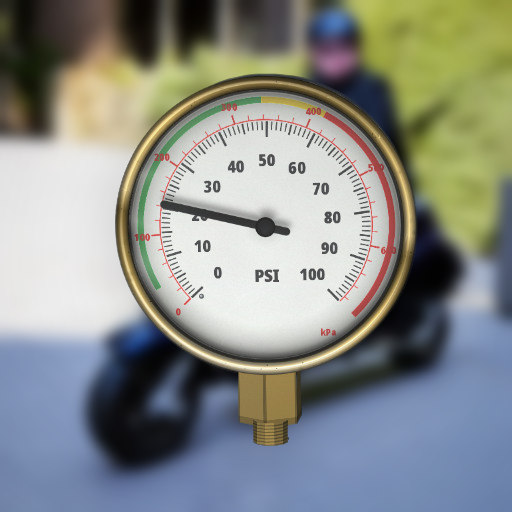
21
